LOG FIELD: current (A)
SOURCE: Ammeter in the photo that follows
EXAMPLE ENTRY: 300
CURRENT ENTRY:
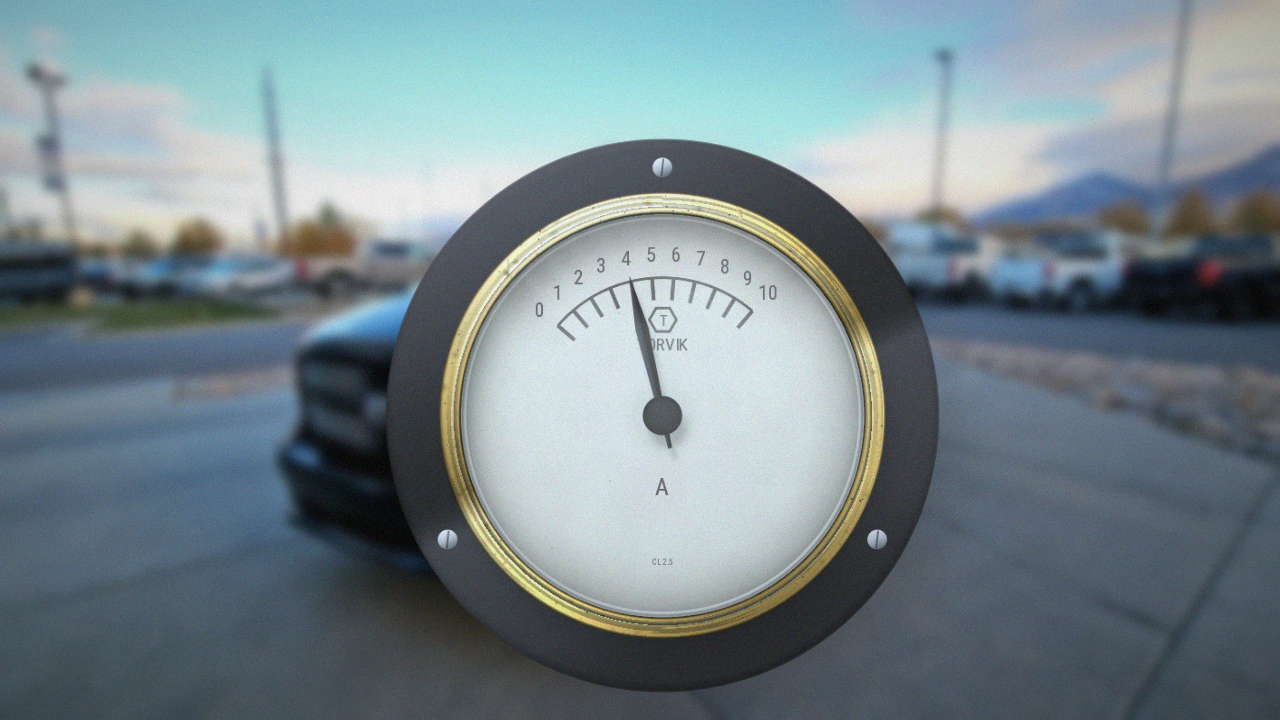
4
